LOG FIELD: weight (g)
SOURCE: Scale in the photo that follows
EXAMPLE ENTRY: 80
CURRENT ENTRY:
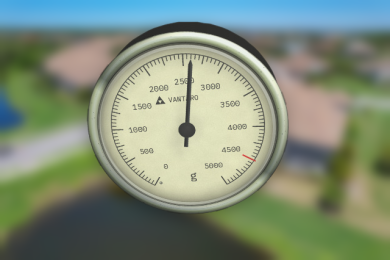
2600
